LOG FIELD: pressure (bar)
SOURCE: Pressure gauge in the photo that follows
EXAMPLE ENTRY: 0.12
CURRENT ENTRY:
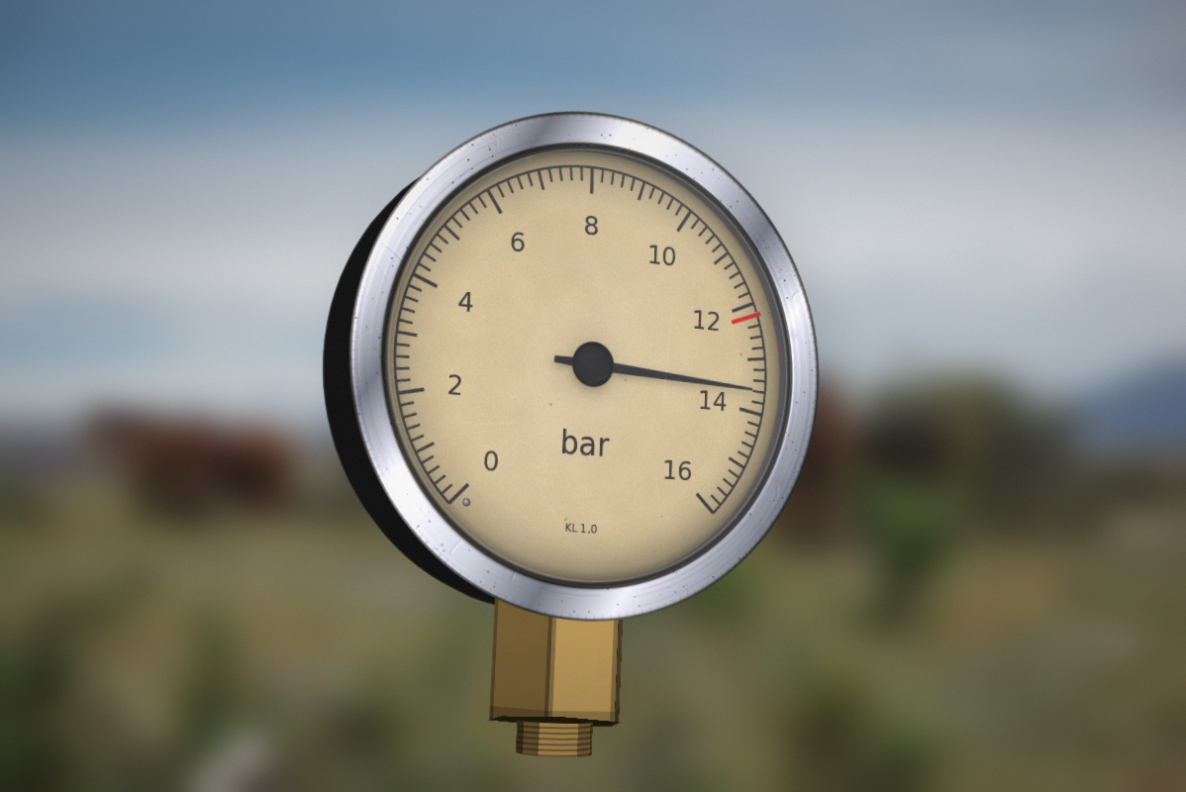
13.6
